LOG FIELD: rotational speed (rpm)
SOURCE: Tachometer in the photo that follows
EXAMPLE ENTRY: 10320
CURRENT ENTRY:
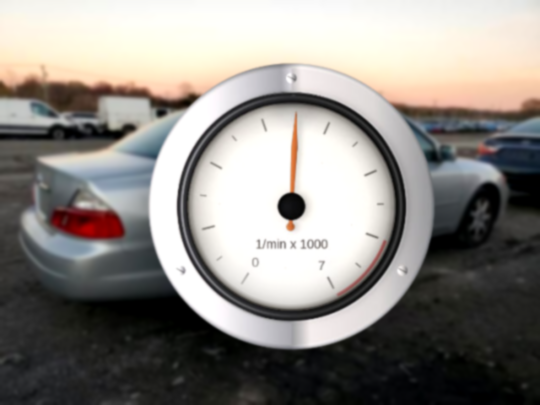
3500
